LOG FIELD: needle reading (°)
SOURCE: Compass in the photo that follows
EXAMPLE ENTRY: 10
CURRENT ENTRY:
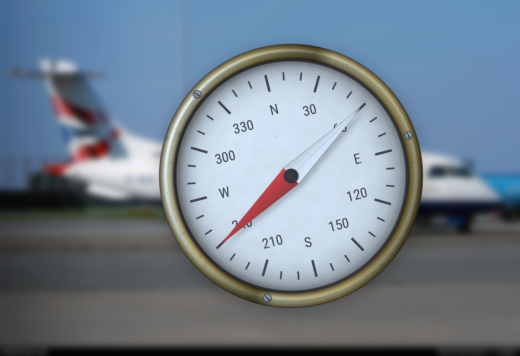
240
